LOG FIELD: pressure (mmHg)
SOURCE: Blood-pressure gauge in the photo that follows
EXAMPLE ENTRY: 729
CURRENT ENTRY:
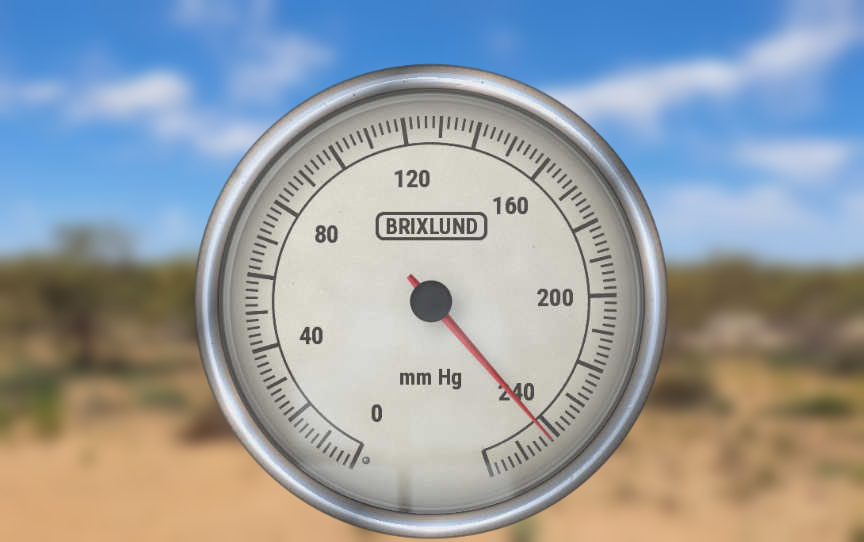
242
